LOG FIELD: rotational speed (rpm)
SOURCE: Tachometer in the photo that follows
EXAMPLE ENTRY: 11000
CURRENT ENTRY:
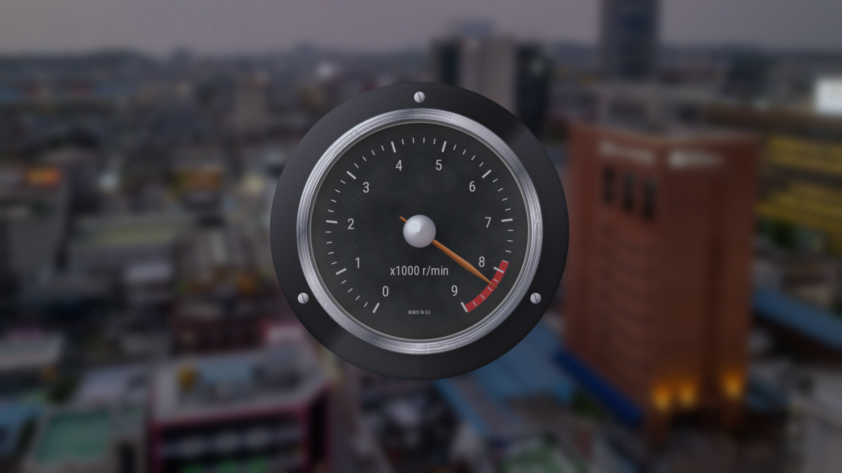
8300
